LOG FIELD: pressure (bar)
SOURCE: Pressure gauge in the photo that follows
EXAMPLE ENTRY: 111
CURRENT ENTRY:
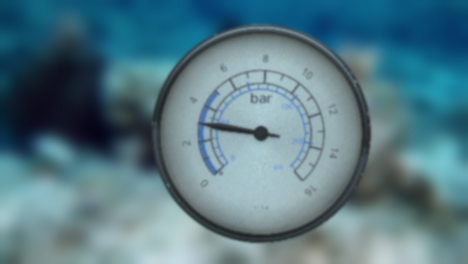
3
